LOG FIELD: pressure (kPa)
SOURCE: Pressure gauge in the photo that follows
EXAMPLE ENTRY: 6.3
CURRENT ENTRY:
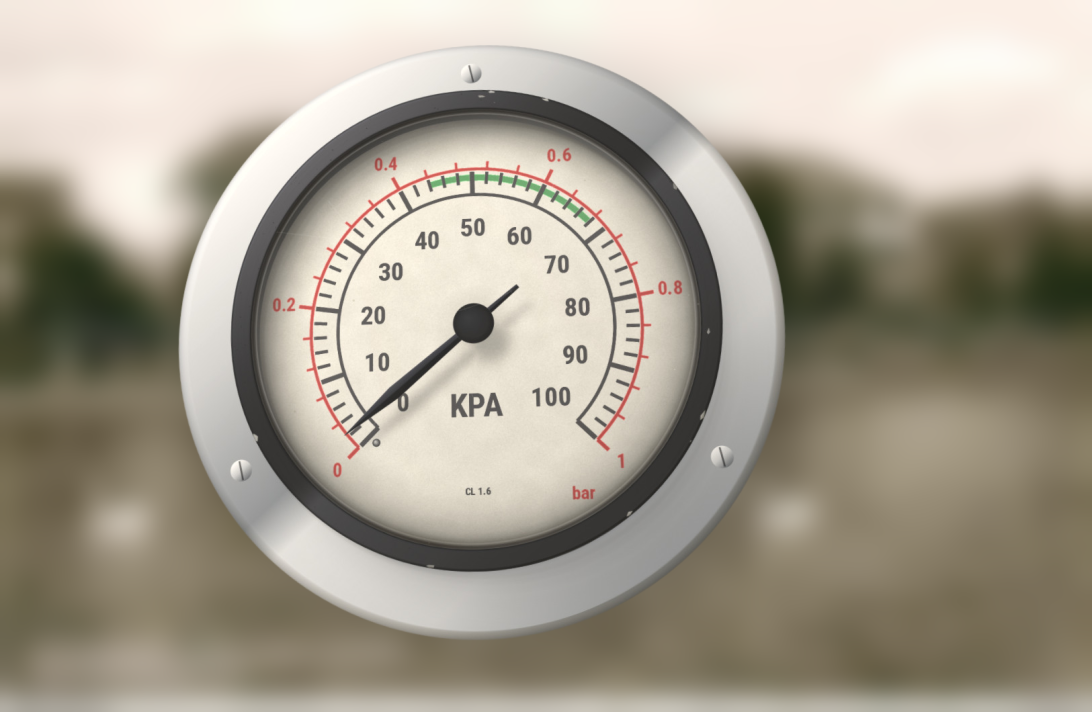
2
